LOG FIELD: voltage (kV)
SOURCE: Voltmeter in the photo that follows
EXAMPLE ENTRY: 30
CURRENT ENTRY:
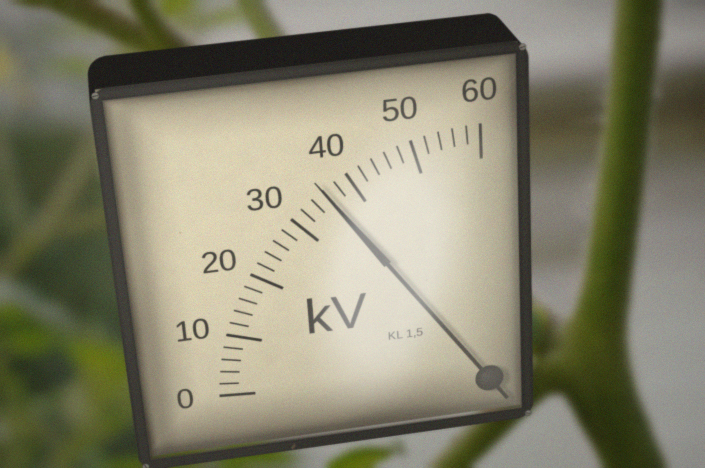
36
